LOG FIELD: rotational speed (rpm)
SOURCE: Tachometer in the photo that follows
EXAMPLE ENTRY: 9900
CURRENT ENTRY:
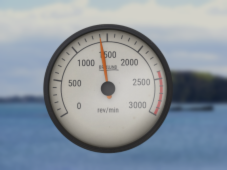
1400
